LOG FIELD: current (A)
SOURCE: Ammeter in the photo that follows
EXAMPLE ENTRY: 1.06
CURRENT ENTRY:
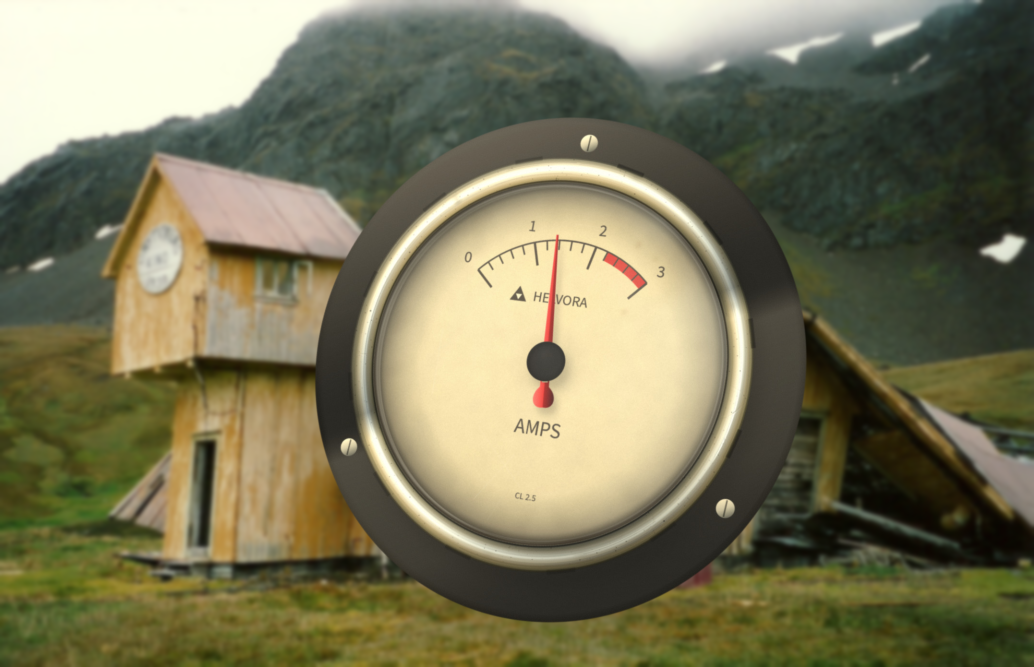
1.4
